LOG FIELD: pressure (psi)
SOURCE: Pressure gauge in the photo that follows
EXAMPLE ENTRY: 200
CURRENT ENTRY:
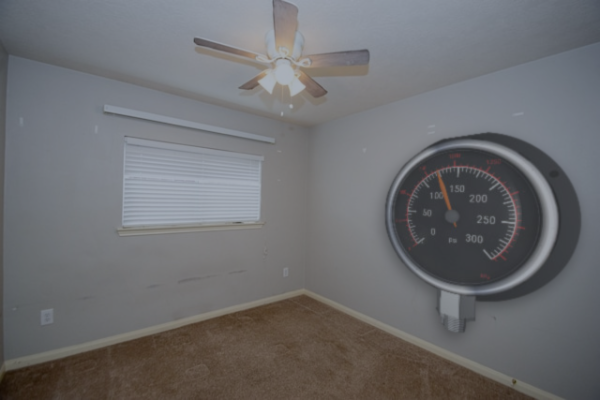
125
